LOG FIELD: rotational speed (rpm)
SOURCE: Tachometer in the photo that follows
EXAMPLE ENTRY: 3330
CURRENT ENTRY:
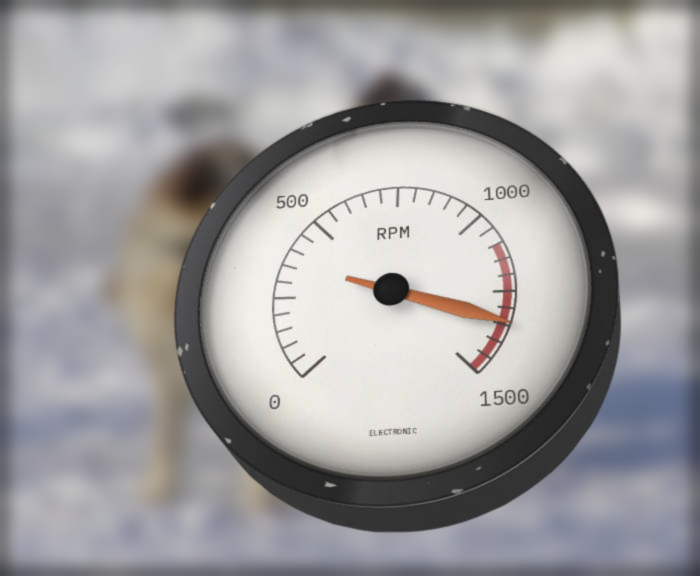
1350
